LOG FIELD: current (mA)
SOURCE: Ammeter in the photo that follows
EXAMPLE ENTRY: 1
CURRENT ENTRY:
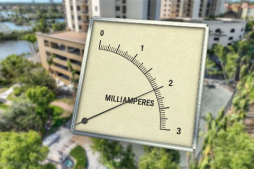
2
